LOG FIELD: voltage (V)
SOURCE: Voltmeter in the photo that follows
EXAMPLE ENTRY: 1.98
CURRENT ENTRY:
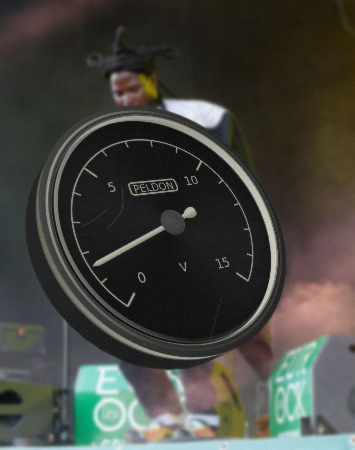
1.5
